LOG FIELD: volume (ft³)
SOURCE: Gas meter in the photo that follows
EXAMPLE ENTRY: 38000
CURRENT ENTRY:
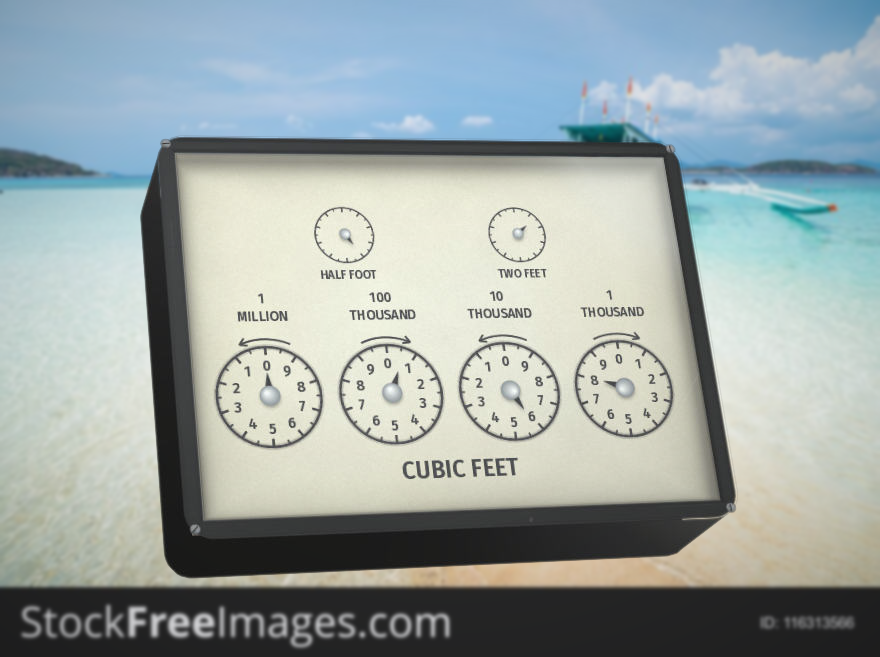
5800
